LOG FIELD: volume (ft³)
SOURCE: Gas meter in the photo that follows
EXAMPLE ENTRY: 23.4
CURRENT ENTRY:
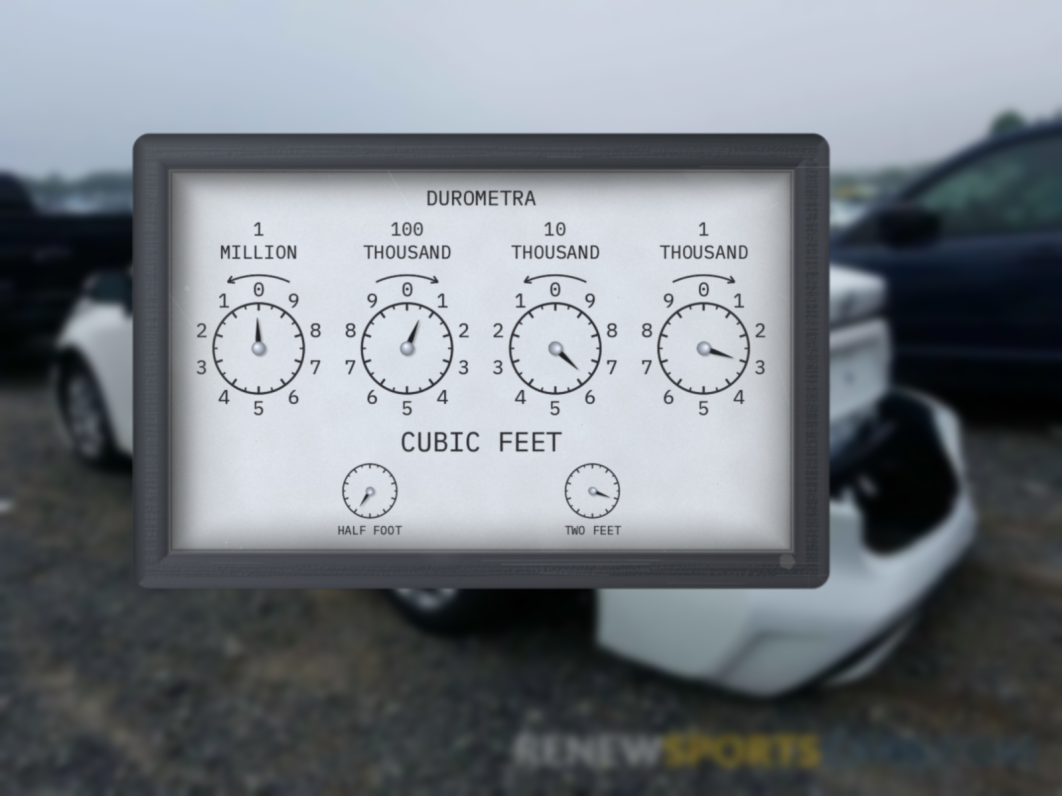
6300
